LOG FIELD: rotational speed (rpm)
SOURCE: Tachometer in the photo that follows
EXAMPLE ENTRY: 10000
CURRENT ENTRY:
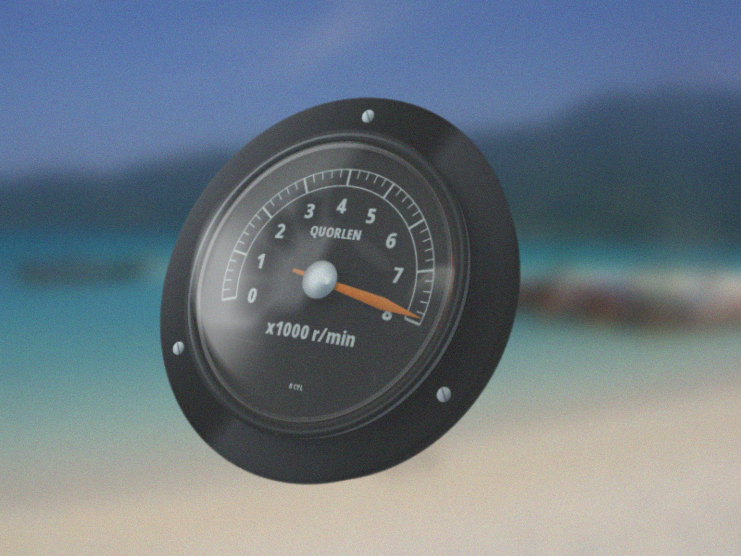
7900
